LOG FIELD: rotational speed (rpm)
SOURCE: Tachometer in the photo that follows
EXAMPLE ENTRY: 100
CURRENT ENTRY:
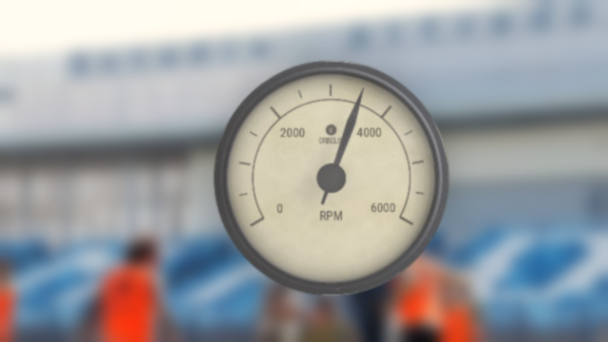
3500
